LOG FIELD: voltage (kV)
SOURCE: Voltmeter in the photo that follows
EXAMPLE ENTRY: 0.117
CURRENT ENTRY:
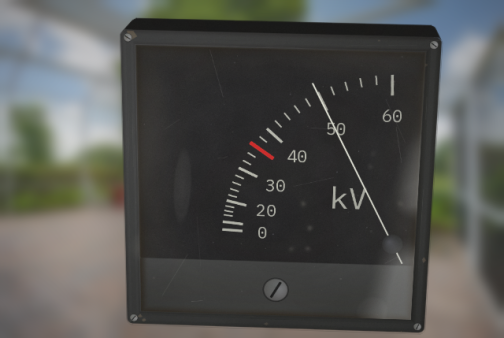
50
